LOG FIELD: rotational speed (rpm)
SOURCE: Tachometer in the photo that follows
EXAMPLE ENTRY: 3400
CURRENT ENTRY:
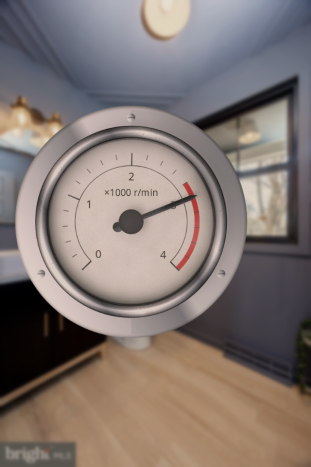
3000
